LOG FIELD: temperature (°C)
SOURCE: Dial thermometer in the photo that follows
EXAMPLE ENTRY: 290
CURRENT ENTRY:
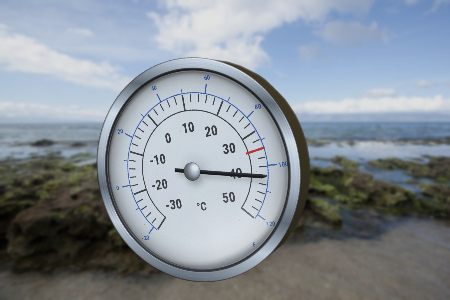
40
